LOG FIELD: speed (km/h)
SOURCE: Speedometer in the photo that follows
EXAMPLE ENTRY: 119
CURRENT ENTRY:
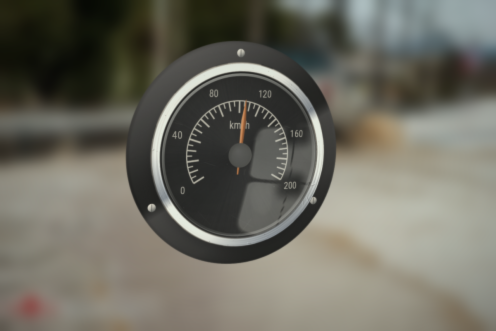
105
